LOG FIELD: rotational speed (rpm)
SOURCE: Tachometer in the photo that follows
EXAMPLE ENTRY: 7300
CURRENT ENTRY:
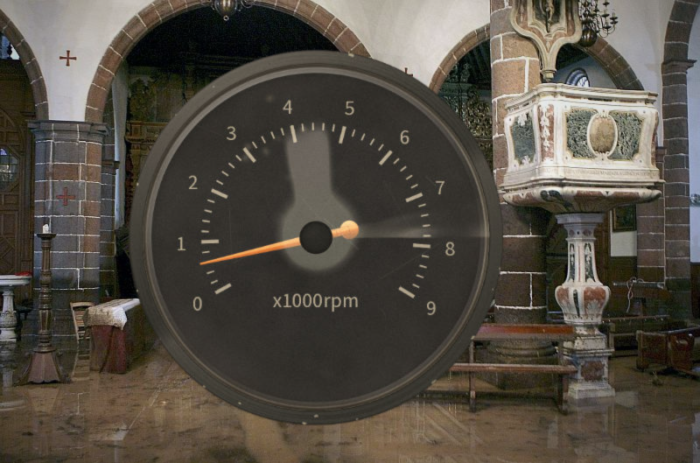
600
